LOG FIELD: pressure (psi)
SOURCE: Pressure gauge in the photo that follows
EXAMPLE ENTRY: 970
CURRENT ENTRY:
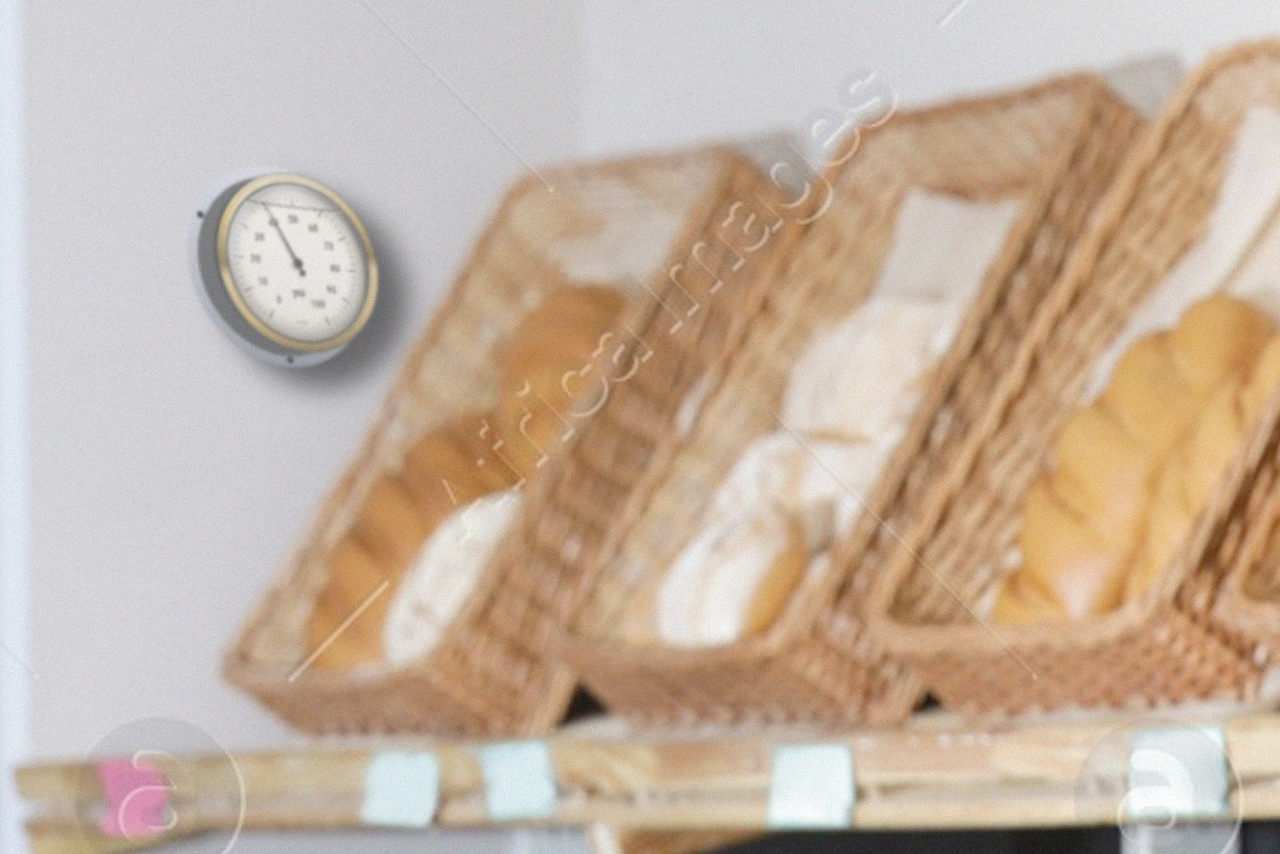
40
